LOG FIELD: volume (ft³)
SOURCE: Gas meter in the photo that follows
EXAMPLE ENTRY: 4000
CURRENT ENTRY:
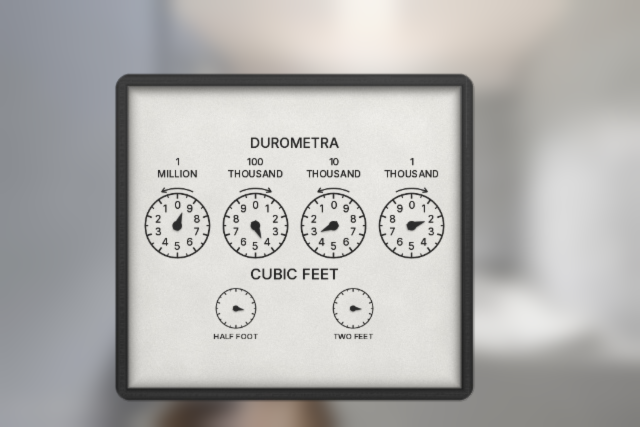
943200
